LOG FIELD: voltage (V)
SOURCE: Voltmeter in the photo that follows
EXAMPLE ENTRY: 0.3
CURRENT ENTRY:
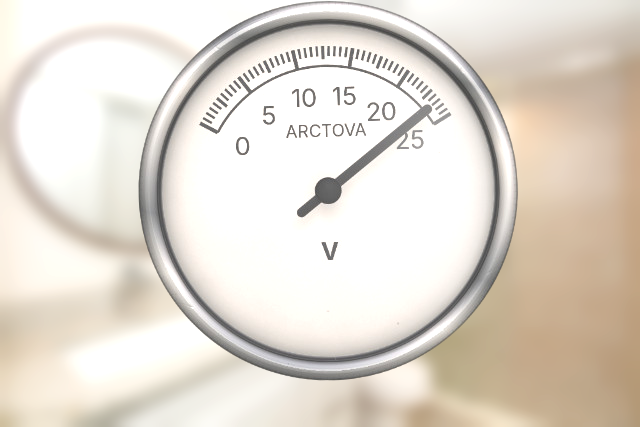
23.5
